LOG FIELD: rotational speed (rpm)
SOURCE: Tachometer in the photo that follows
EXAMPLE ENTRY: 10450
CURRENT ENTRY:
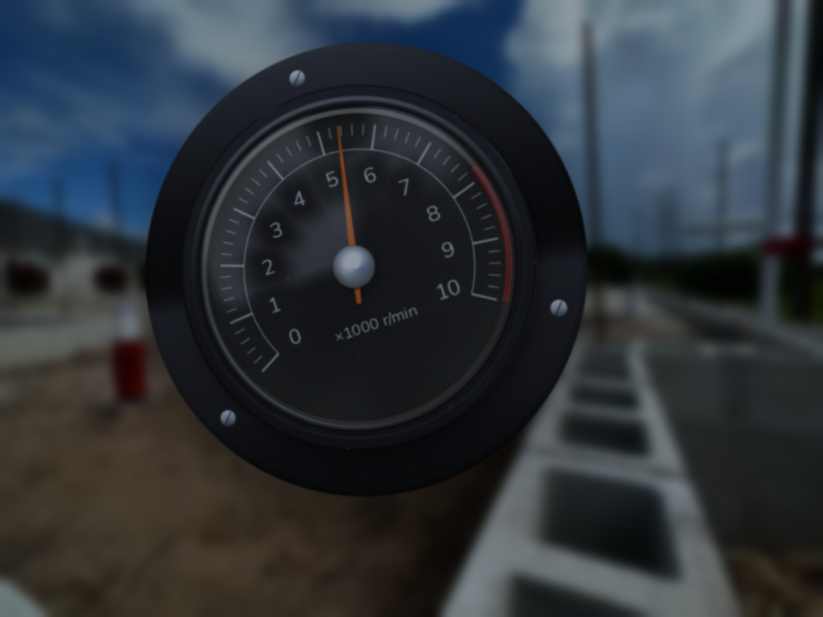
5400
